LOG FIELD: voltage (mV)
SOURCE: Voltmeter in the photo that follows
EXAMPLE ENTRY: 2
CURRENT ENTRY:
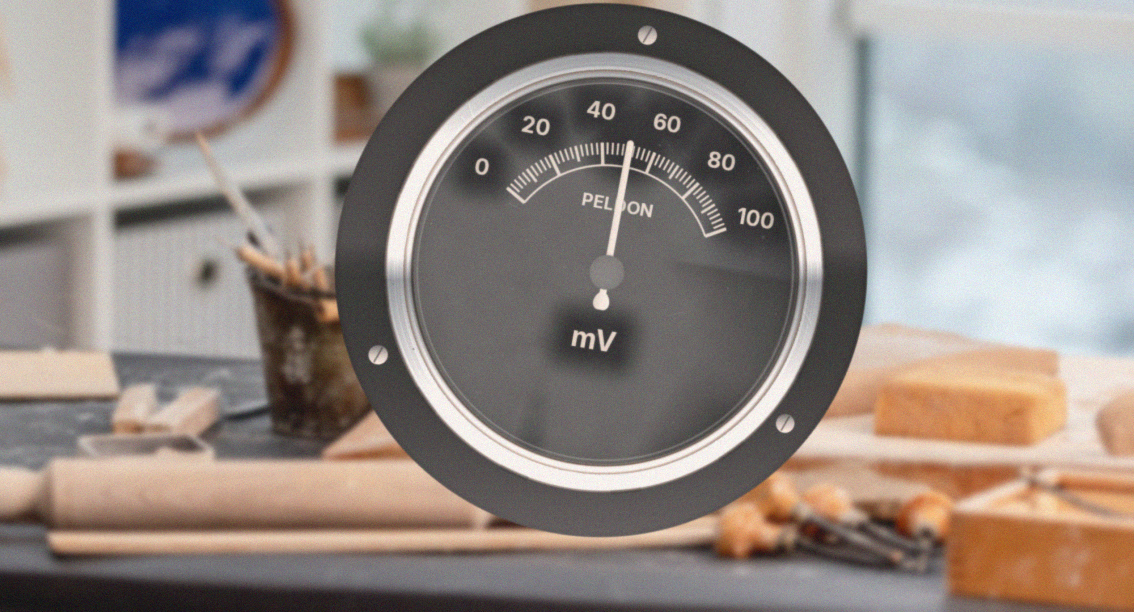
50
